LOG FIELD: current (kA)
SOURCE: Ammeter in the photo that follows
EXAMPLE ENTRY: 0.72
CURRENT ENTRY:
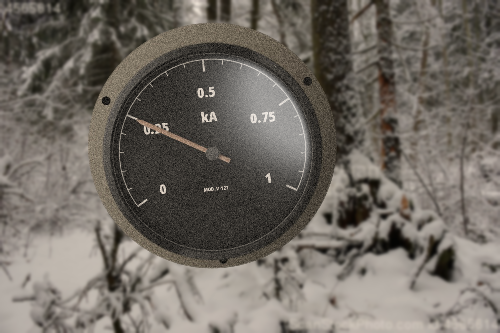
0.25
